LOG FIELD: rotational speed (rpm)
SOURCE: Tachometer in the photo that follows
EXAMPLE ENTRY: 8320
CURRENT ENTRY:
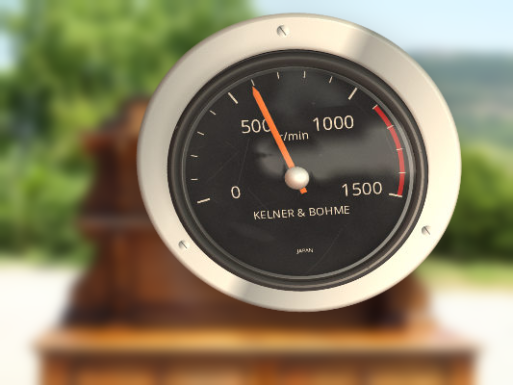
600
